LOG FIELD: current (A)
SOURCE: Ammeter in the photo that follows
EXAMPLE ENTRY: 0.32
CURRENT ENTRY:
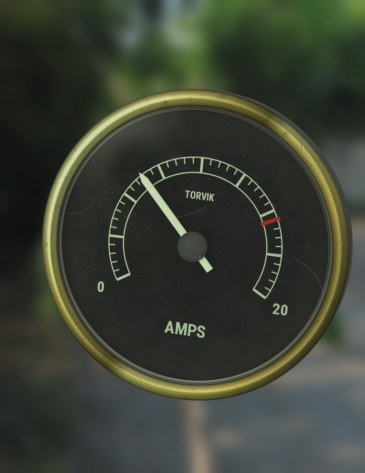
6.5
